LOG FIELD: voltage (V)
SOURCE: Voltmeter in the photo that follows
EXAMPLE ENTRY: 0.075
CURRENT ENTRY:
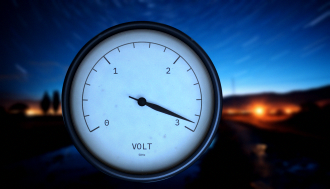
2.9
